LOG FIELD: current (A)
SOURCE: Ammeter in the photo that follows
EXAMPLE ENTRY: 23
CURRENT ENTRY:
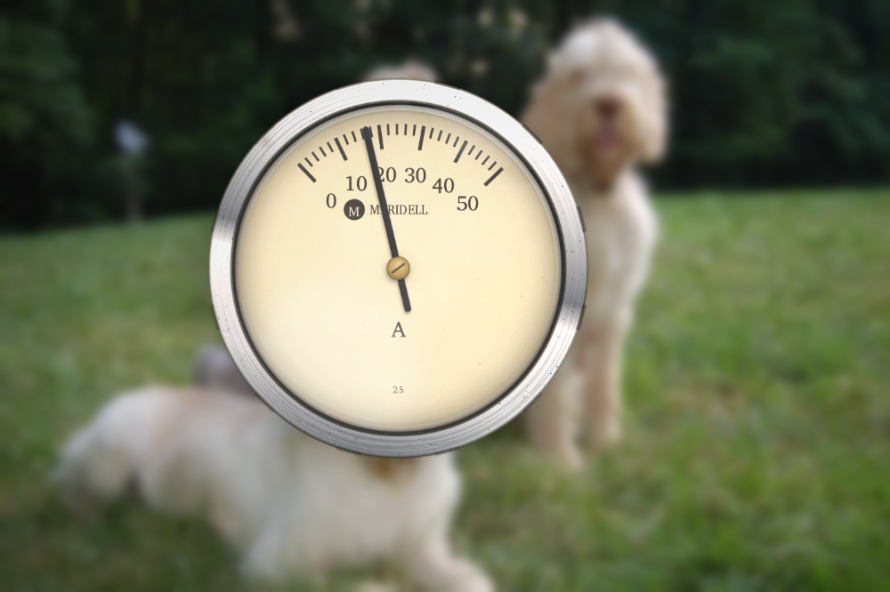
17
